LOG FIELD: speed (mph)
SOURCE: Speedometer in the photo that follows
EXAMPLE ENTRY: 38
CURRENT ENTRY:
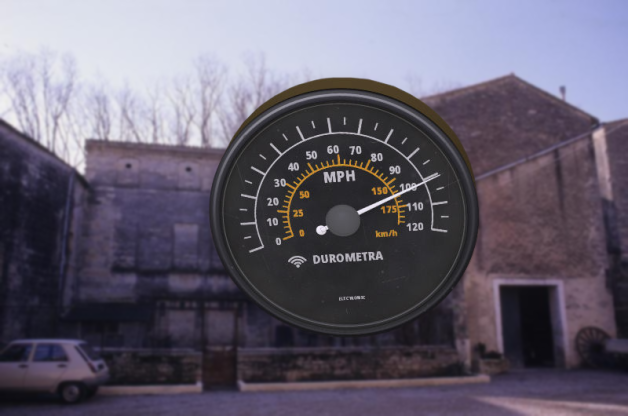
100
